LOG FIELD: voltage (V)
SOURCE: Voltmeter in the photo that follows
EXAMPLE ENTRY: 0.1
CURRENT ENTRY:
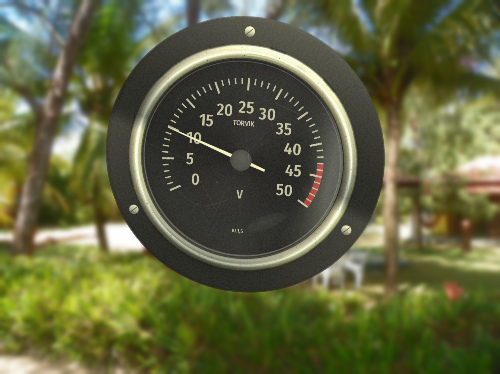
10
